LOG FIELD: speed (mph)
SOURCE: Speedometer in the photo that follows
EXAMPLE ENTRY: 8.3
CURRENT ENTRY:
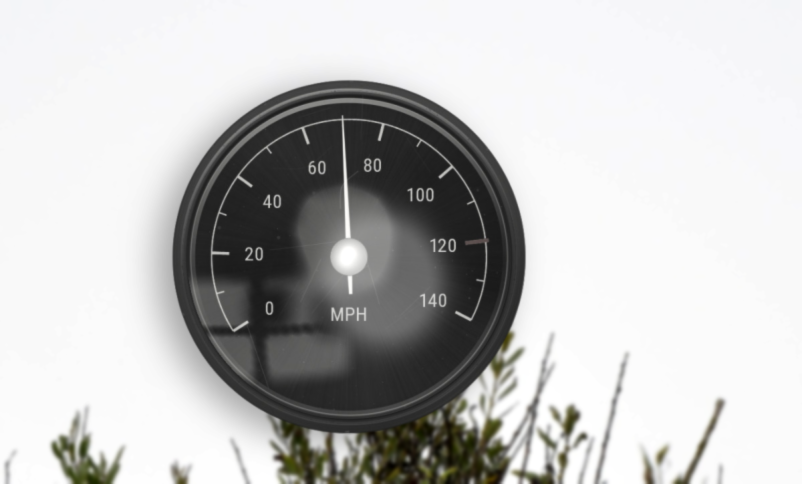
70
